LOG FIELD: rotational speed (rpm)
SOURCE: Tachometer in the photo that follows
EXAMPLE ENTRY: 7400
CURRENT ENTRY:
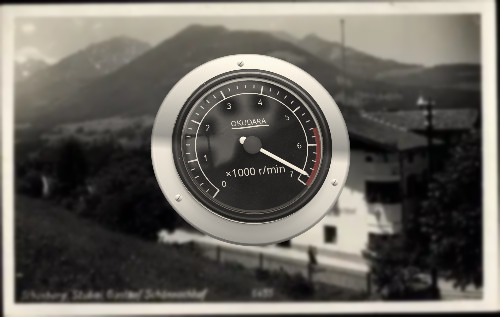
6800
